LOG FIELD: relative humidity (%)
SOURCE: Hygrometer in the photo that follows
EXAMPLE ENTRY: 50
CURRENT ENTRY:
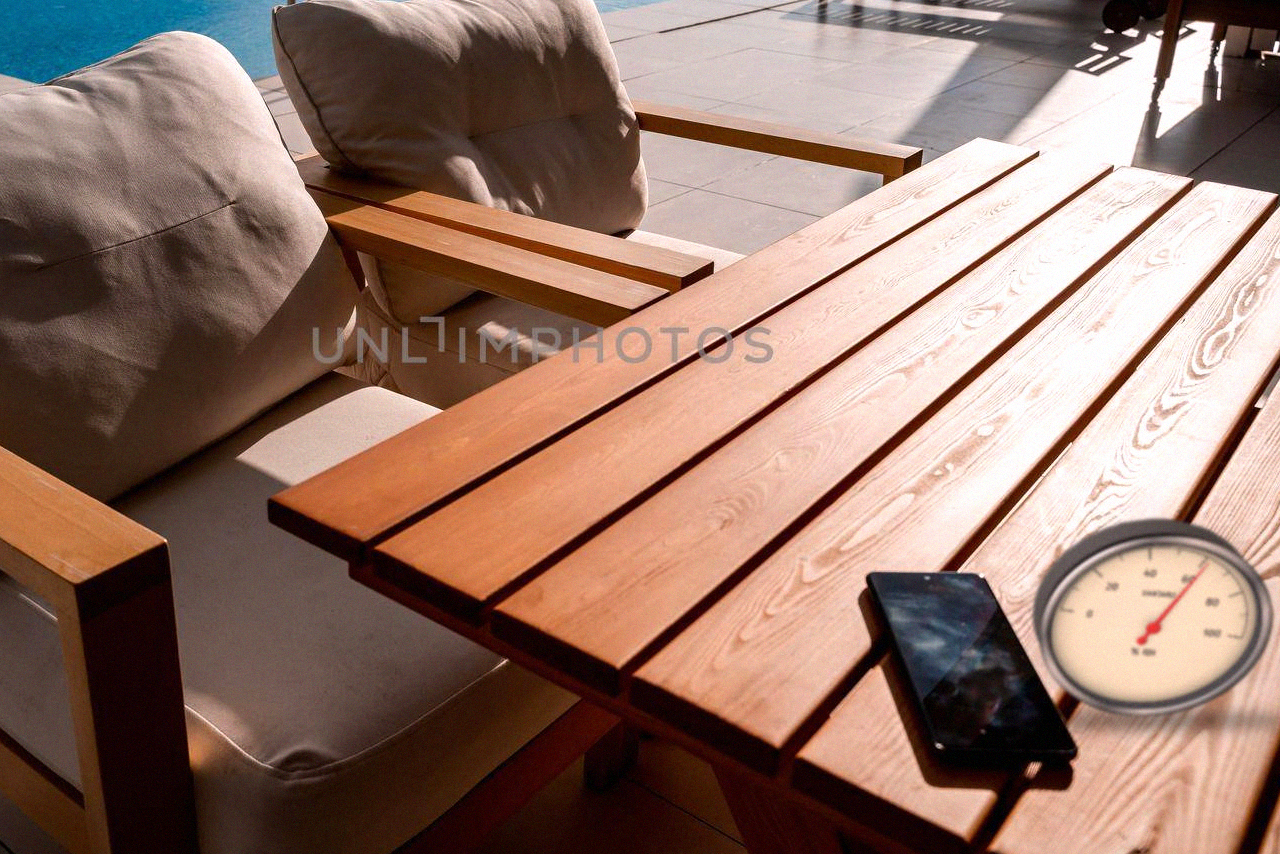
60
